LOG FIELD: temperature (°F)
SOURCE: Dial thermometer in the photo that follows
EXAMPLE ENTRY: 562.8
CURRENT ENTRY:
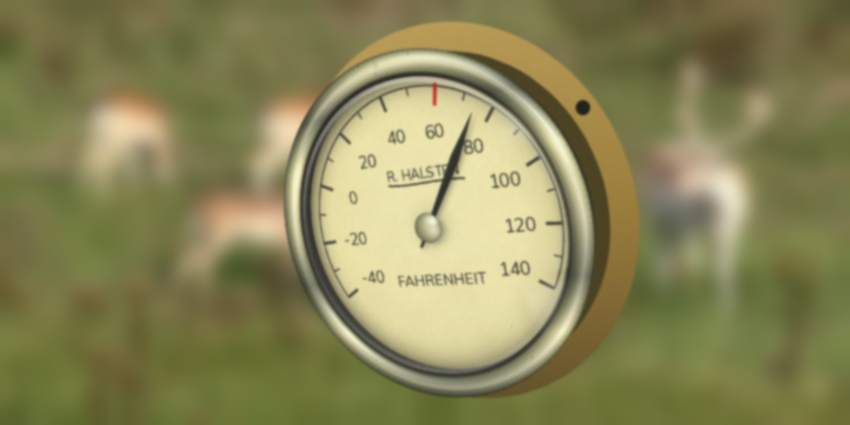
75
